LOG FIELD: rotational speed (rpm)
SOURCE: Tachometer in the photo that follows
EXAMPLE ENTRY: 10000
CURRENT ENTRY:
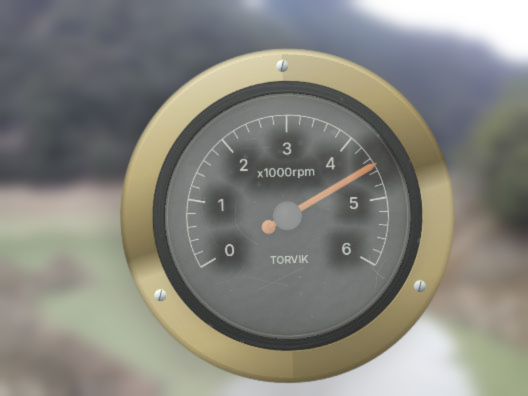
4500
